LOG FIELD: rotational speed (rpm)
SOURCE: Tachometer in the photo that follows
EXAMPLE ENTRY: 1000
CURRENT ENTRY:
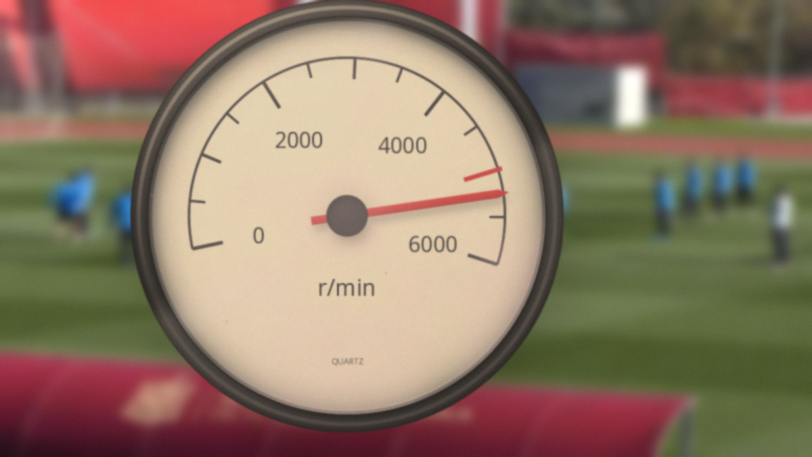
5250
